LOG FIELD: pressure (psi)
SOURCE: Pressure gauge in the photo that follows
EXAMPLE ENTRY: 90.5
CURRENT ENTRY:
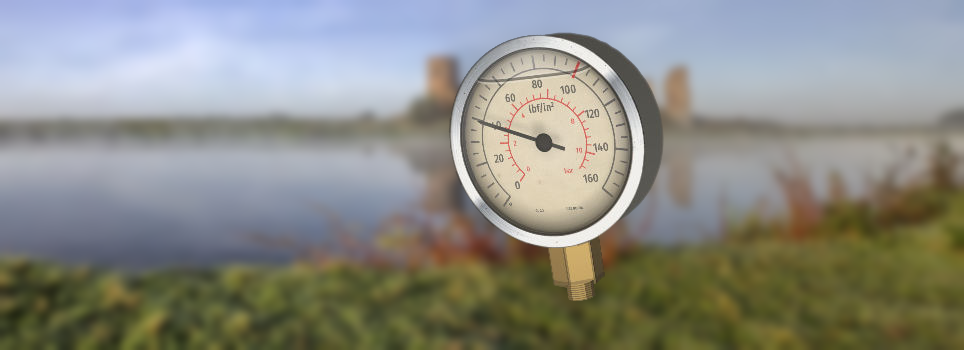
40
